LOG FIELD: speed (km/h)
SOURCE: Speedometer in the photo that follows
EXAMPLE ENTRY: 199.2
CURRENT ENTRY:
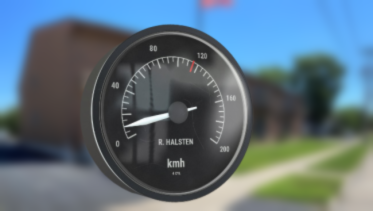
10
